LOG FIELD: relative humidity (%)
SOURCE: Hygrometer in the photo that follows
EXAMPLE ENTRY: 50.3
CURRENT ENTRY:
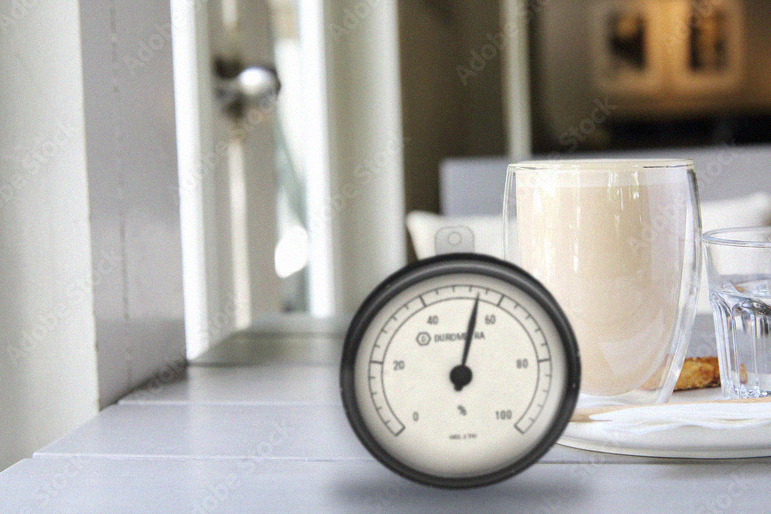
54
